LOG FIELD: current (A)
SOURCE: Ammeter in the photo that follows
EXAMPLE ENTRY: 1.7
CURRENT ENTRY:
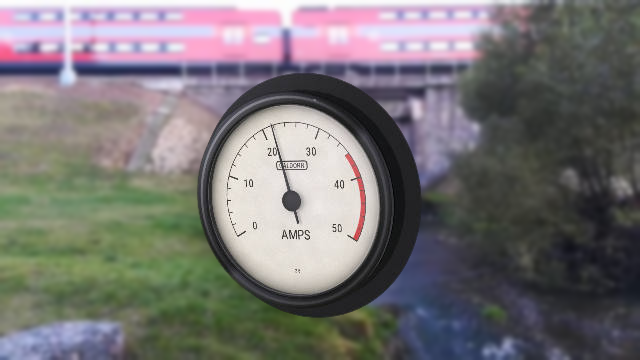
22
